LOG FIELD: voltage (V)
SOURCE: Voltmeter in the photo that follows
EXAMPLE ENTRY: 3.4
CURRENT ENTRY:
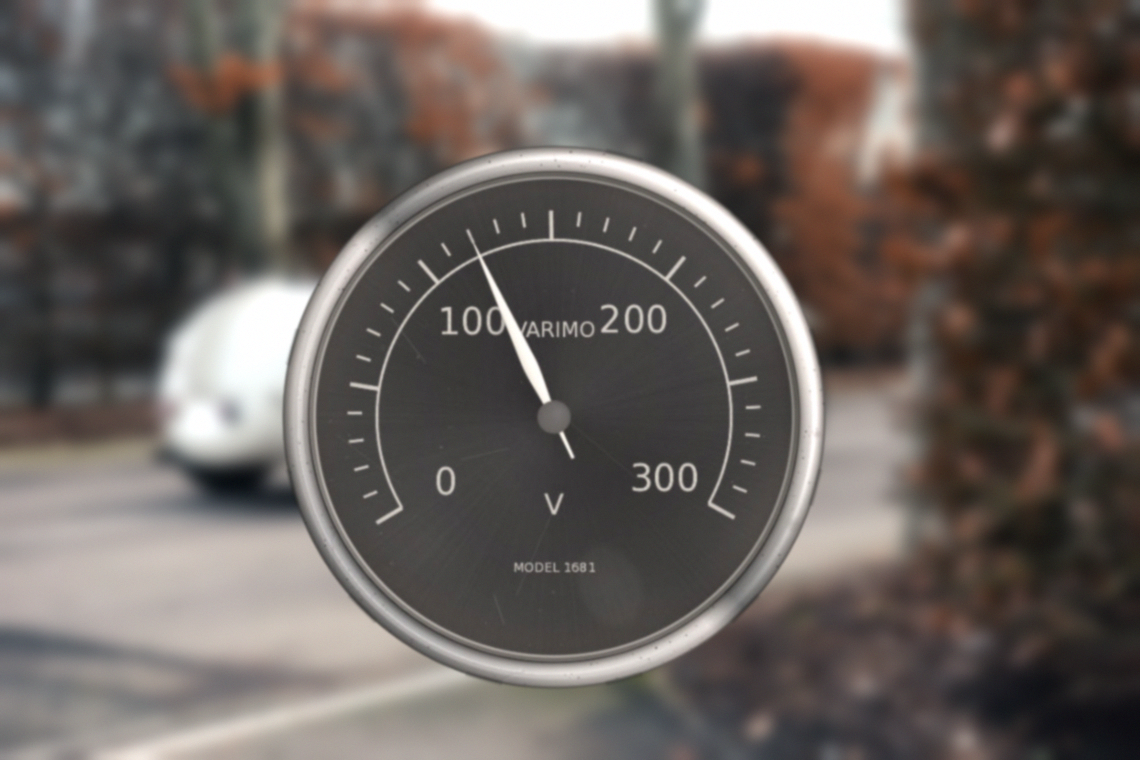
120
